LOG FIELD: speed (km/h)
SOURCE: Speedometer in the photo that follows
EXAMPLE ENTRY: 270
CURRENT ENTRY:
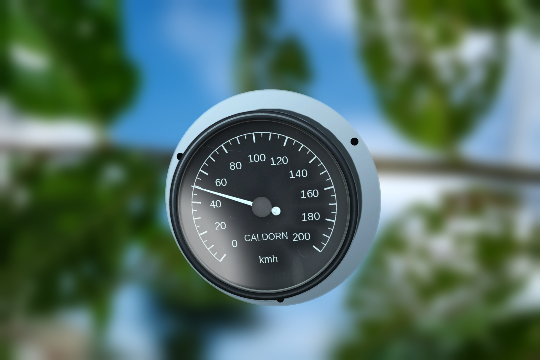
50
